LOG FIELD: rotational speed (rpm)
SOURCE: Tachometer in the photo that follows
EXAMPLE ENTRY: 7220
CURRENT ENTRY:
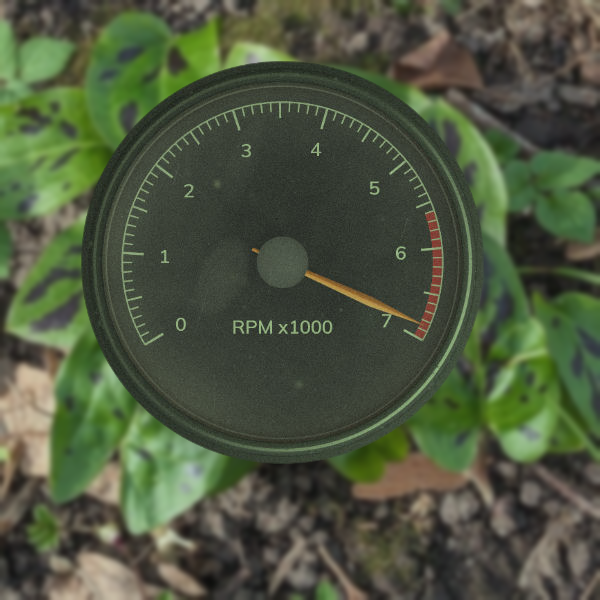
6850
